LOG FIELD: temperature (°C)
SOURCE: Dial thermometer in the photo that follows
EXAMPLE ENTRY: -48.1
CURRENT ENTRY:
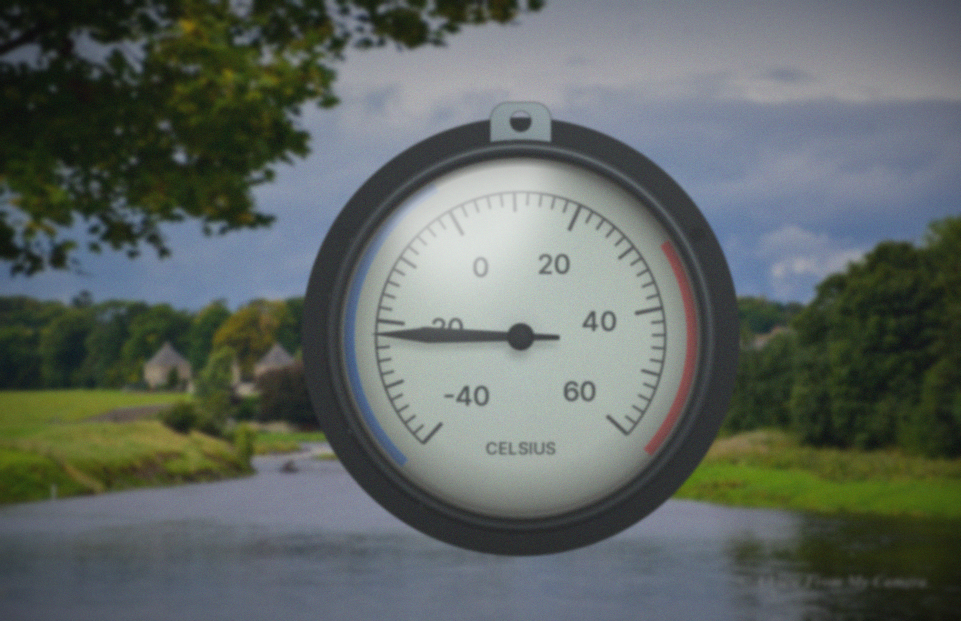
-22
